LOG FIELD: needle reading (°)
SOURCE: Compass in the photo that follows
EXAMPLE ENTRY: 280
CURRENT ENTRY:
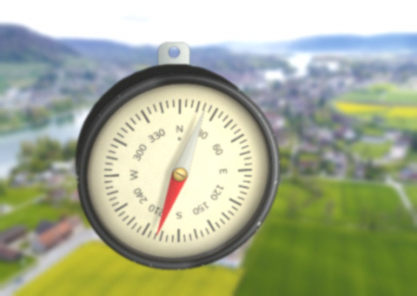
200
